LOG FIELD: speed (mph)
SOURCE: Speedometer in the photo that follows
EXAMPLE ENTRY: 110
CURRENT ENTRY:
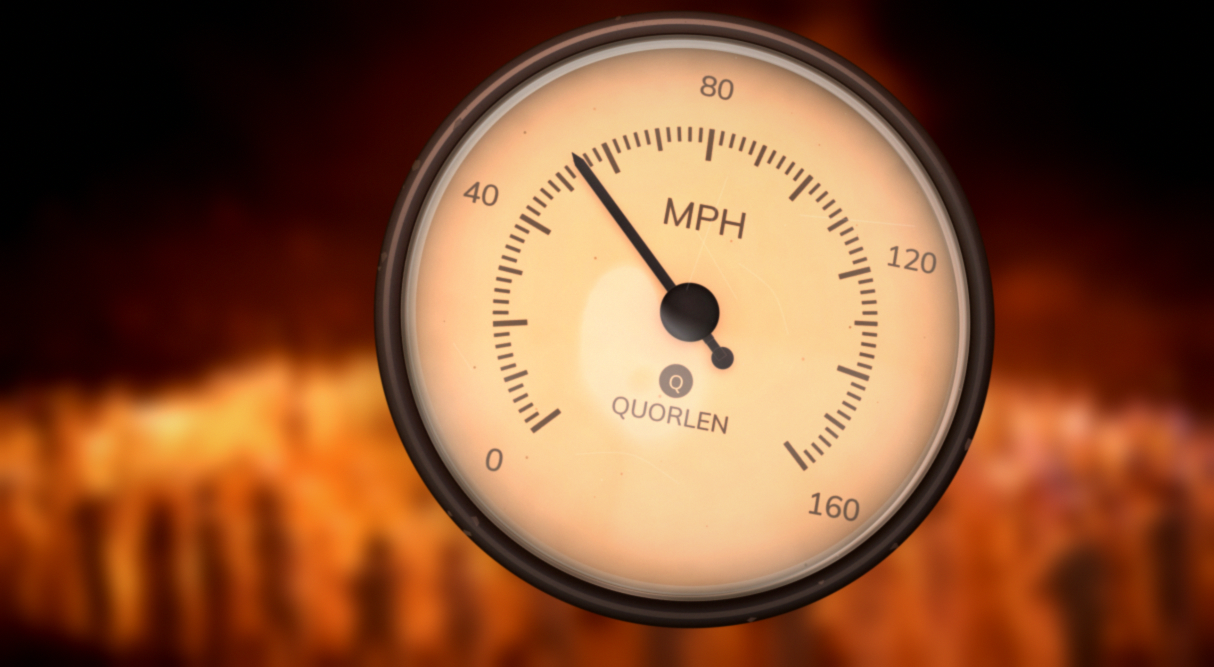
54
